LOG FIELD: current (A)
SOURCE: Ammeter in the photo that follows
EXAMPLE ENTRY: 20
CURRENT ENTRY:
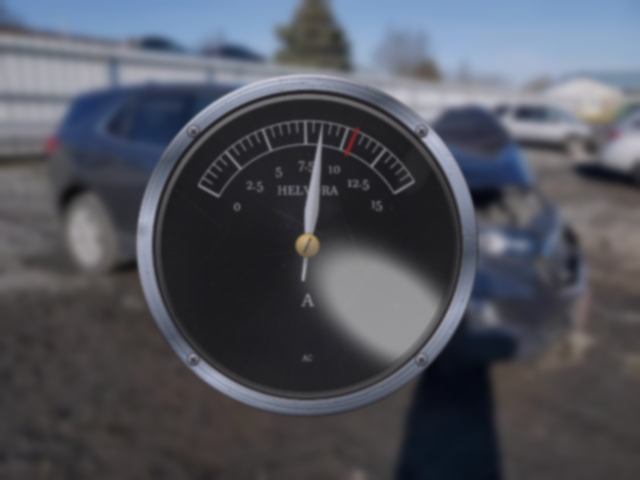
8.5
